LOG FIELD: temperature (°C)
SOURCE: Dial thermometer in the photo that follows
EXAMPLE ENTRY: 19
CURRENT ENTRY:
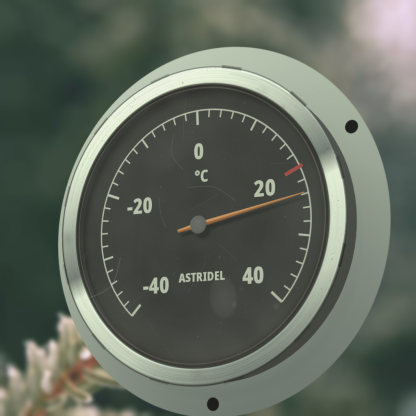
24
